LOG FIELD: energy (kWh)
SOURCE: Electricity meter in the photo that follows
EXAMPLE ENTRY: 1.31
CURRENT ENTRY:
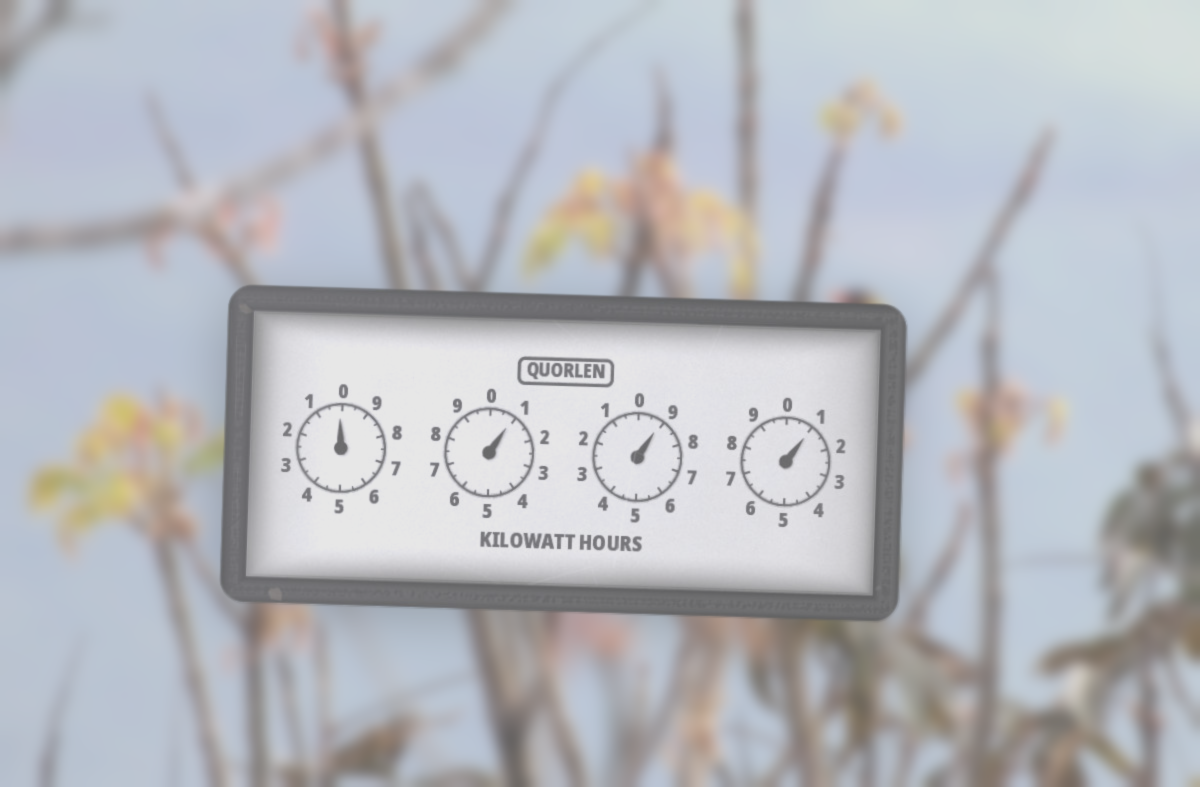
91
